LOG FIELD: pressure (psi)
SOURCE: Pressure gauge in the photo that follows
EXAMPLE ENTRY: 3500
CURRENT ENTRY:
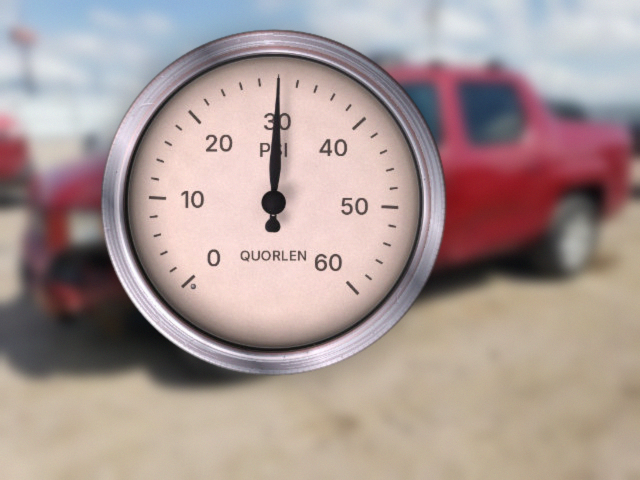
30
